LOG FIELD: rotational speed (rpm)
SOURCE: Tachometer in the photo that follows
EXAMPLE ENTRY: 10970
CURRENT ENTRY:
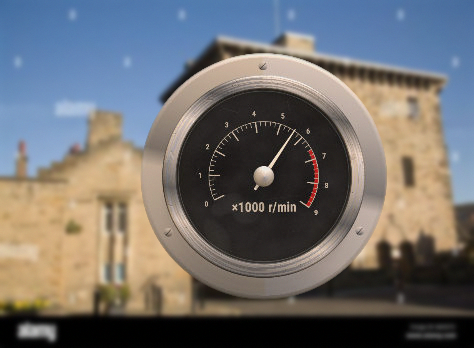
5600
